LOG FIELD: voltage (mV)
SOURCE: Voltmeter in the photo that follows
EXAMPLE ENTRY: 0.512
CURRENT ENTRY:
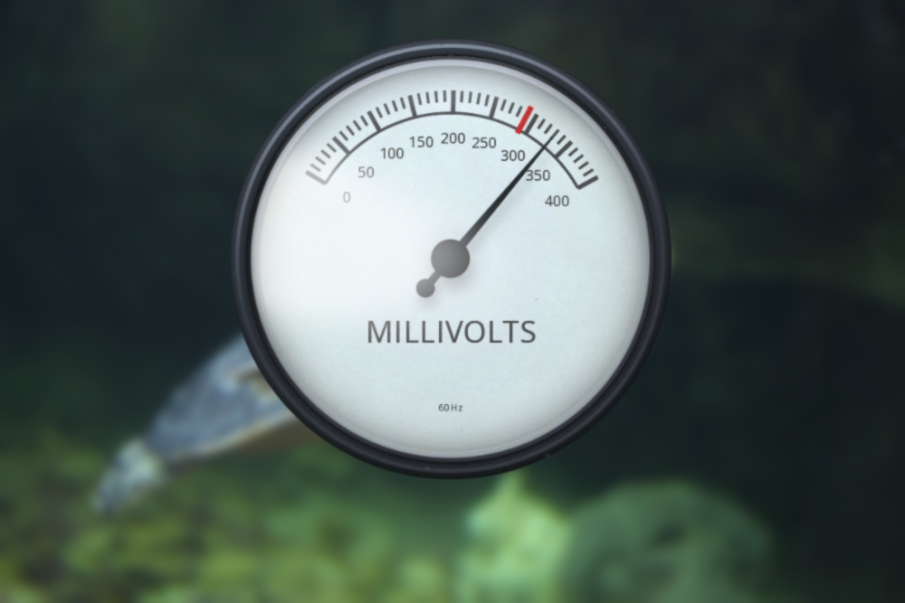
330
